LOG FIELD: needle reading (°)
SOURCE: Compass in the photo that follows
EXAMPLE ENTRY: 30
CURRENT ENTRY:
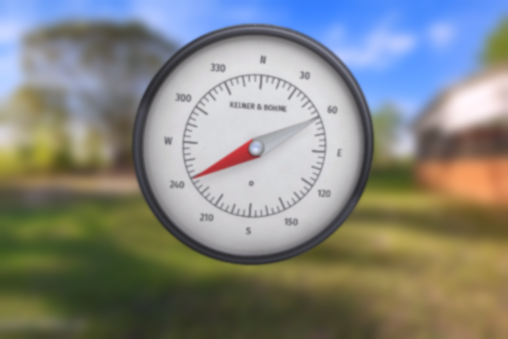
240
